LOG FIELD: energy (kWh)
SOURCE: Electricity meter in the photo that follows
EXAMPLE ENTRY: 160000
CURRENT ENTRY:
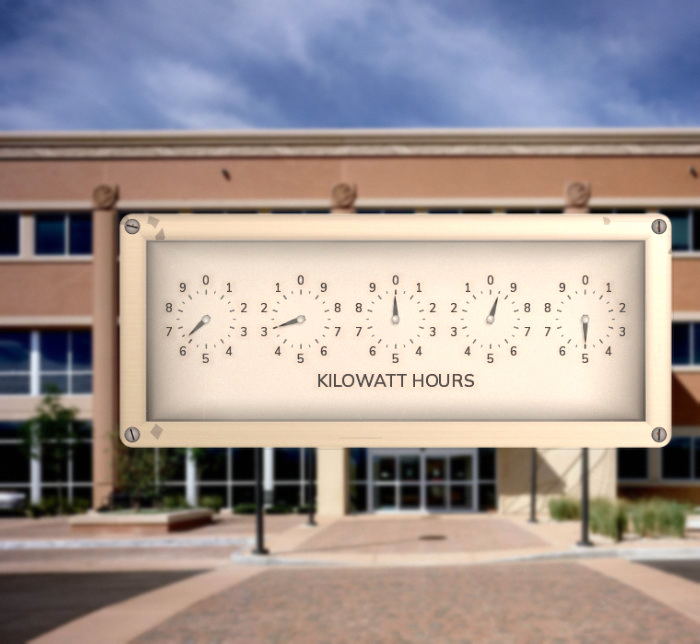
62995
